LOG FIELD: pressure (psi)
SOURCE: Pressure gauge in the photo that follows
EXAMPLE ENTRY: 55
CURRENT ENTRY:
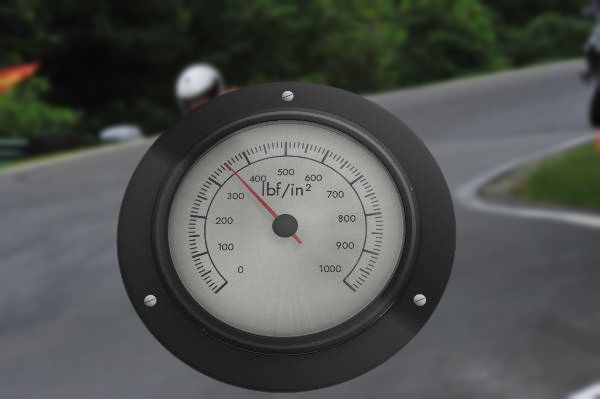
350
